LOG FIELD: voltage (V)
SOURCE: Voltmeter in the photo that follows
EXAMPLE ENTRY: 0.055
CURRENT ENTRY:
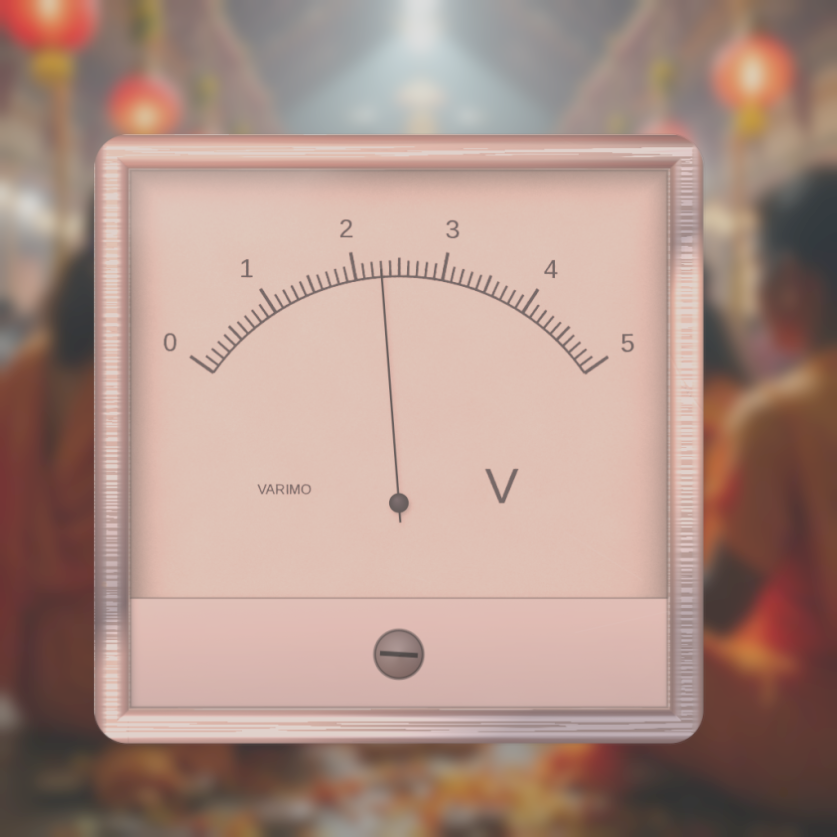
2.3
